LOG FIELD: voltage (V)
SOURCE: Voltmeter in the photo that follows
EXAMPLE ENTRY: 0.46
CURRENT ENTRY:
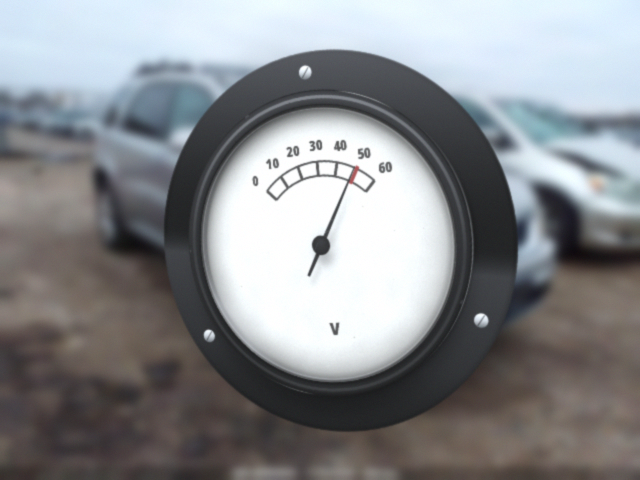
50
